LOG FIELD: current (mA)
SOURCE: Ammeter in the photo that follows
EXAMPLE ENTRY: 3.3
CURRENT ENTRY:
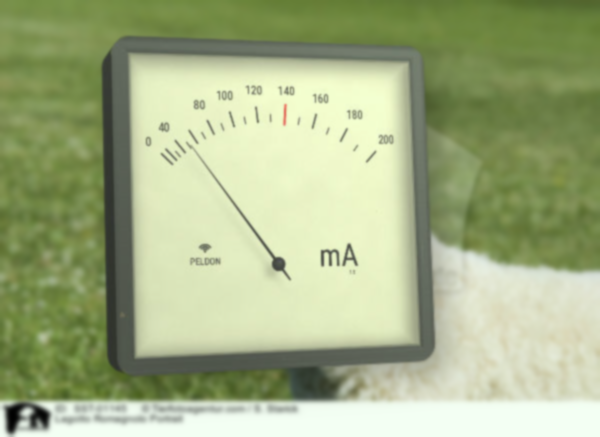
50
